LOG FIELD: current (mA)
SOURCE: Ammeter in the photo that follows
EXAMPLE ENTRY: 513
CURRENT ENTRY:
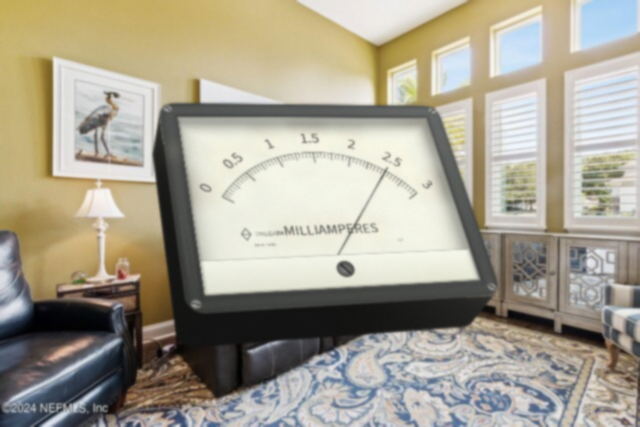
2.5
